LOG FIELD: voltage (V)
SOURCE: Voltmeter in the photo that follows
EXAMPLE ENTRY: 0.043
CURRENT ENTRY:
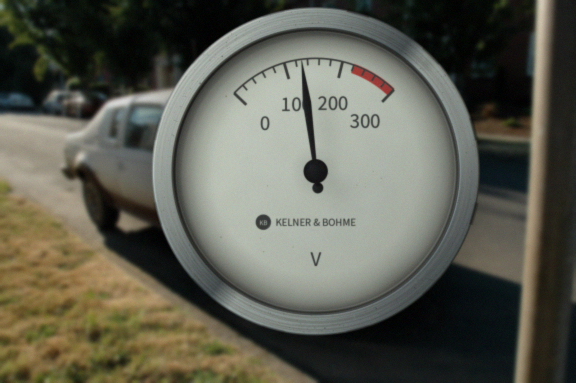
130
